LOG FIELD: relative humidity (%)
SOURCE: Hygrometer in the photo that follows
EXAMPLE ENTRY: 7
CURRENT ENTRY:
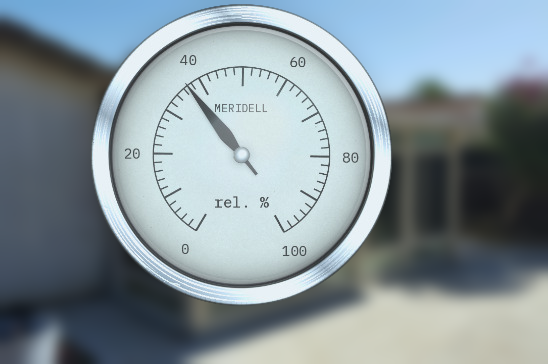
37
